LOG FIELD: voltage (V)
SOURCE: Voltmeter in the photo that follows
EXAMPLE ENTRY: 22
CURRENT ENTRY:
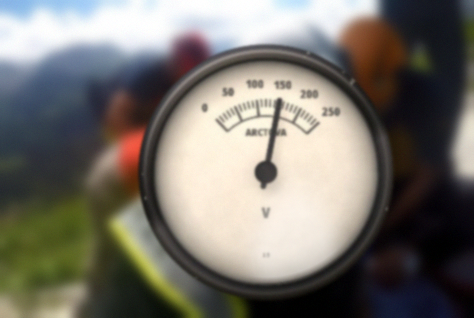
150
